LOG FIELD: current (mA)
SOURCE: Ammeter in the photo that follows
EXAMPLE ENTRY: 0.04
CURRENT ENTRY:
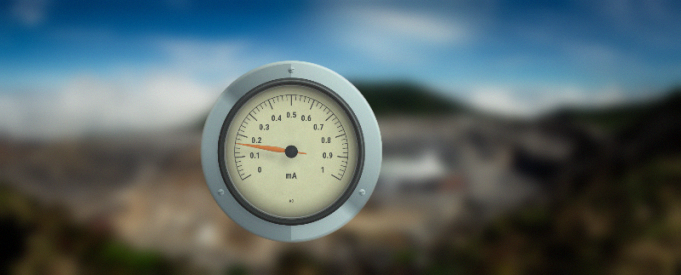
0.16
